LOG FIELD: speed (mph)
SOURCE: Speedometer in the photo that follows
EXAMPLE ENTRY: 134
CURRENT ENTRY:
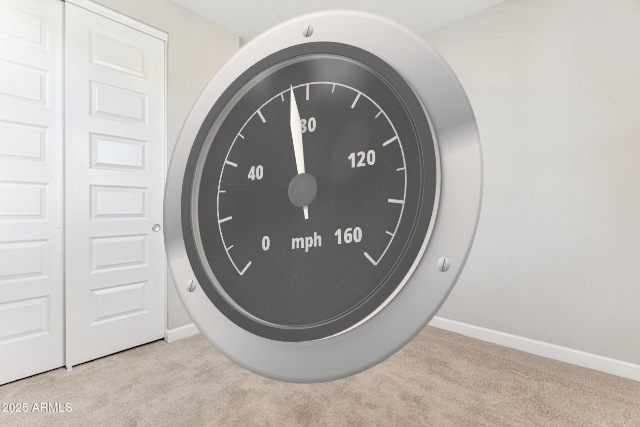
75
